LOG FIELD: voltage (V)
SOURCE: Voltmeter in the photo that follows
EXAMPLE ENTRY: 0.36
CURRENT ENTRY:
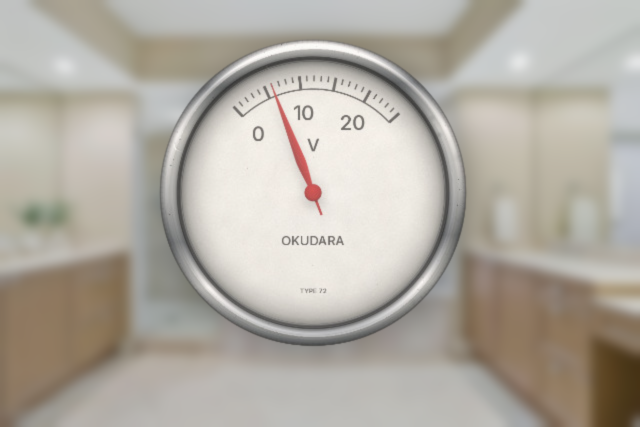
6
